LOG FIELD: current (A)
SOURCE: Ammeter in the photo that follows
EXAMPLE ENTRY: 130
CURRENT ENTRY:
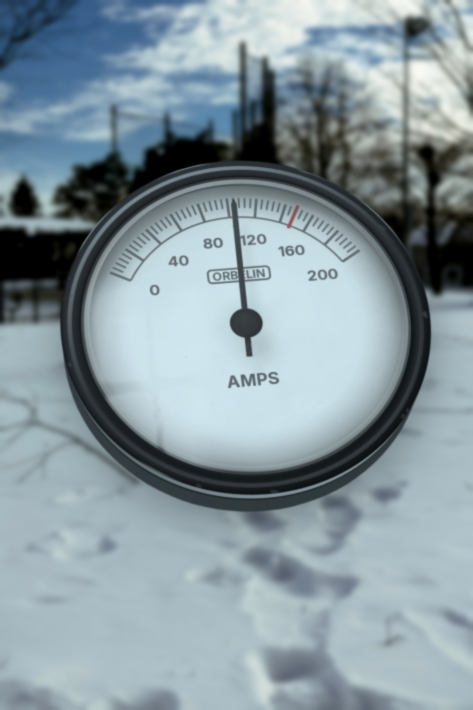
104
